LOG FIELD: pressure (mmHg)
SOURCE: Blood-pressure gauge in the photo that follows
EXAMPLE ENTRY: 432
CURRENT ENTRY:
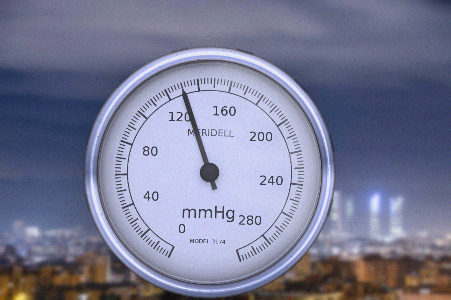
130
